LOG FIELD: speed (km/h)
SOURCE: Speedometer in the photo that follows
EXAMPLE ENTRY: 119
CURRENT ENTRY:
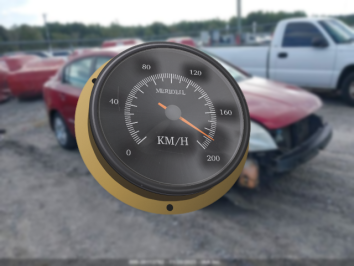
190
